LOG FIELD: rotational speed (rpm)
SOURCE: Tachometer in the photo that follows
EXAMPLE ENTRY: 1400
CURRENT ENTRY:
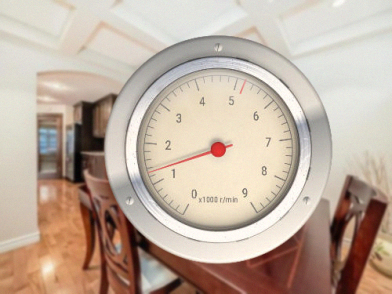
1300
